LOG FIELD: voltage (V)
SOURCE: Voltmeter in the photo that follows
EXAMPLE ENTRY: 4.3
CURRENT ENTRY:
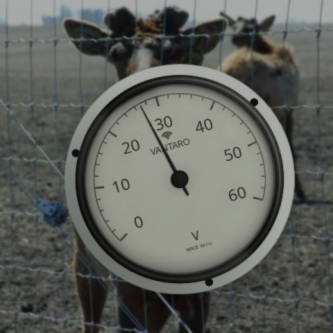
27
